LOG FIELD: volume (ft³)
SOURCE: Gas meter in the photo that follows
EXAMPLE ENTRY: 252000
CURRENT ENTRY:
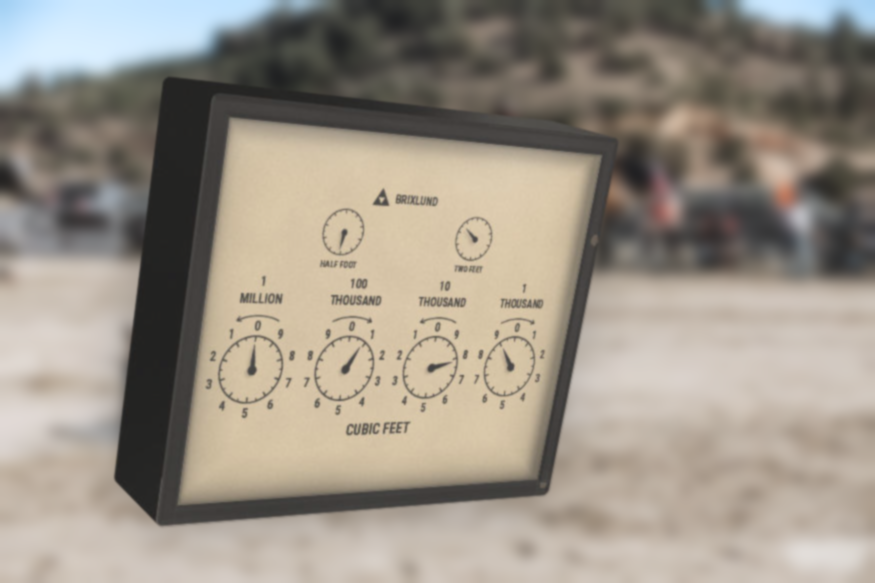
7900
